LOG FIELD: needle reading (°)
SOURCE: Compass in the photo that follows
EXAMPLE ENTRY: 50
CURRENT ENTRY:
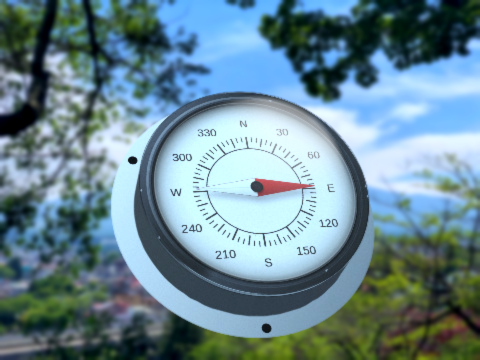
90
